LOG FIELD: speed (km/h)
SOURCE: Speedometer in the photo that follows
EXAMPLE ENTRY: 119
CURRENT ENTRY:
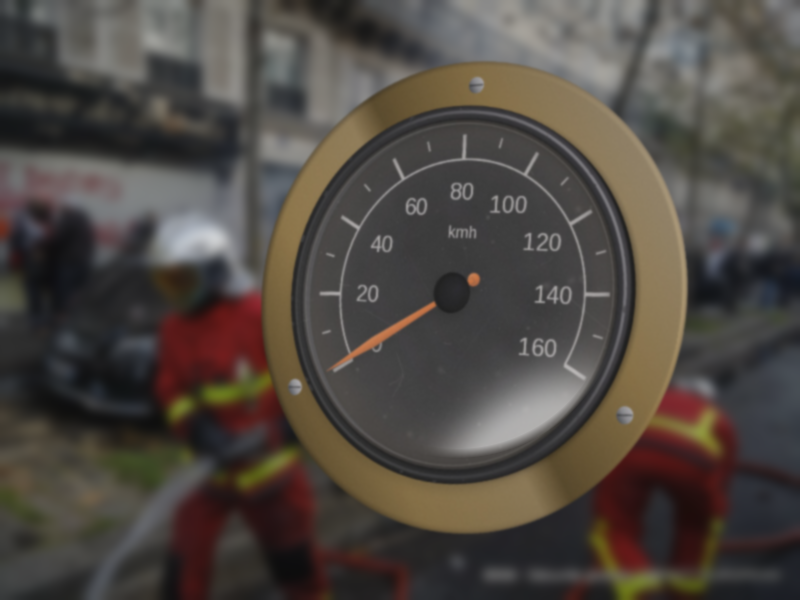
0
